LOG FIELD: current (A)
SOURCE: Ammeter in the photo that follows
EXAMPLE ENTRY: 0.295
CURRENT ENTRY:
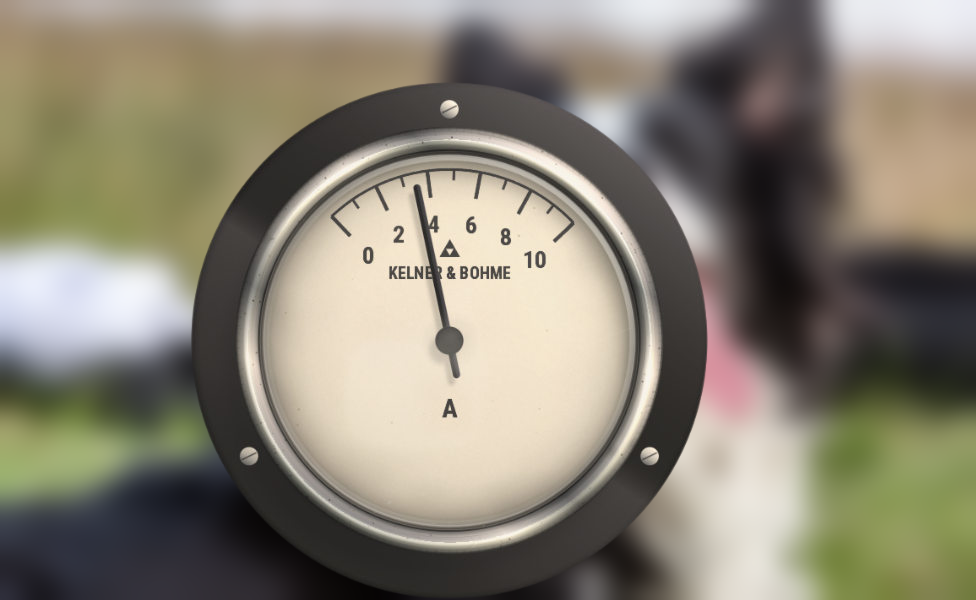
3.5
